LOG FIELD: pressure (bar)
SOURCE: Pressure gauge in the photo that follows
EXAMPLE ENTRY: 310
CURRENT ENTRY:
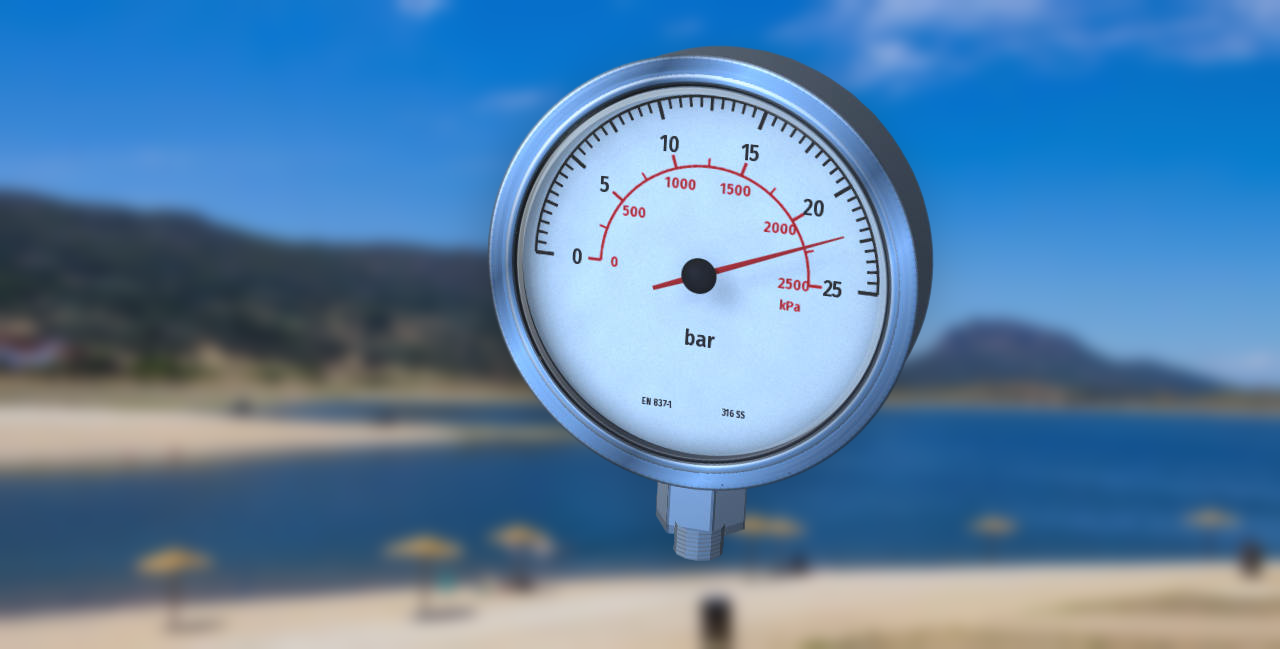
22
